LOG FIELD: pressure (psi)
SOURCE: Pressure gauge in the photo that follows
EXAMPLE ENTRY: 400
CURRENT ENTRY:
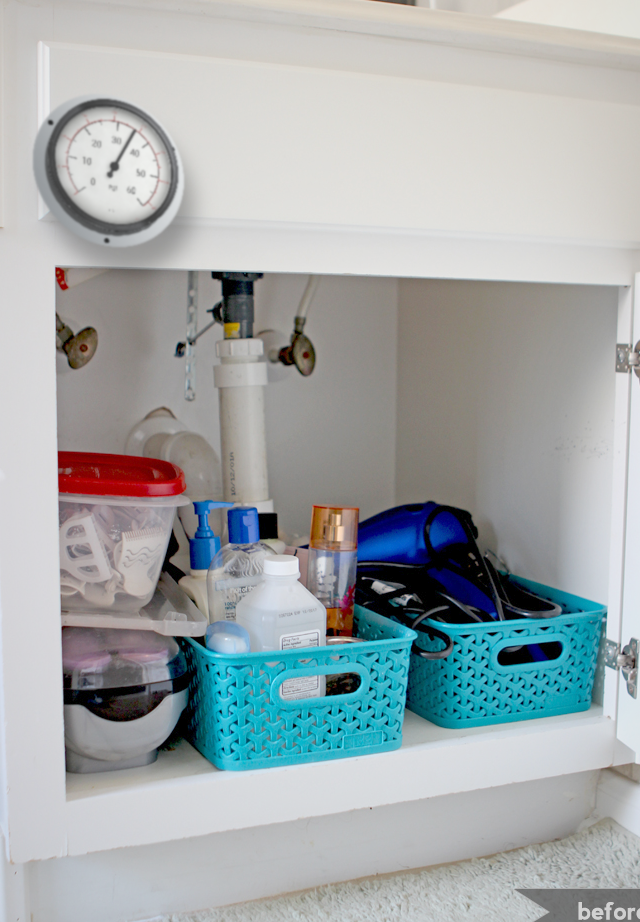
35
